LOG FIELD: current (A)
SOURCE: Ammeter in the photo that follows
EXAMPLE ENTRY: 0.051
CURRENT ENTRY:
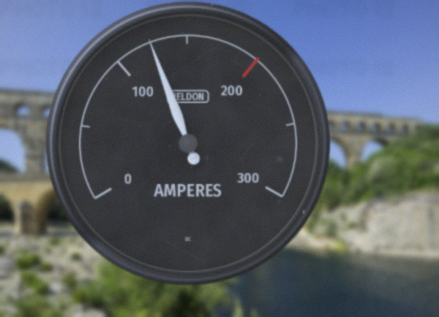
125
